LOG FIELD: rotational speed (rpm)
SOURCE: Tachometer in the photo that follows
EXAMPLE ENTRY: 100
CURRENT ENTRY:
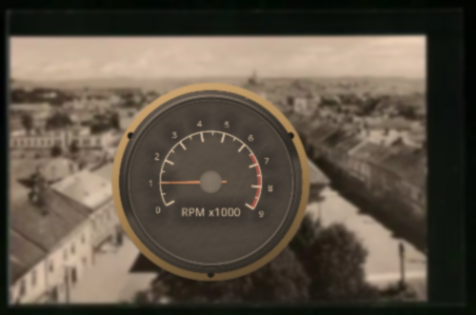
1000
